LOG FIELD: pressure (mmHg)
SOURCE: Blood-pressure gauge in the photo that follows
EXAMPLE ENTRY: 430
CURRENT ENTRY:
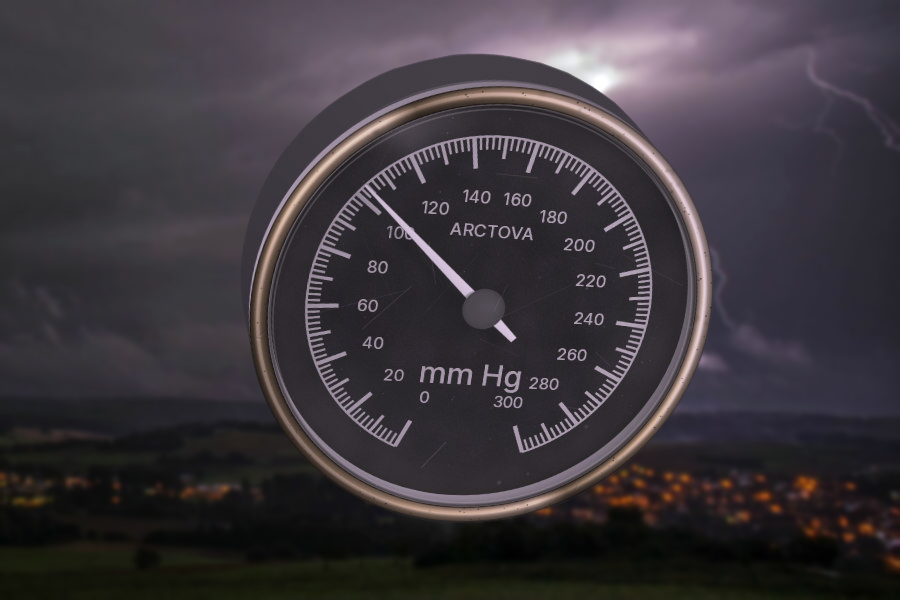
104
